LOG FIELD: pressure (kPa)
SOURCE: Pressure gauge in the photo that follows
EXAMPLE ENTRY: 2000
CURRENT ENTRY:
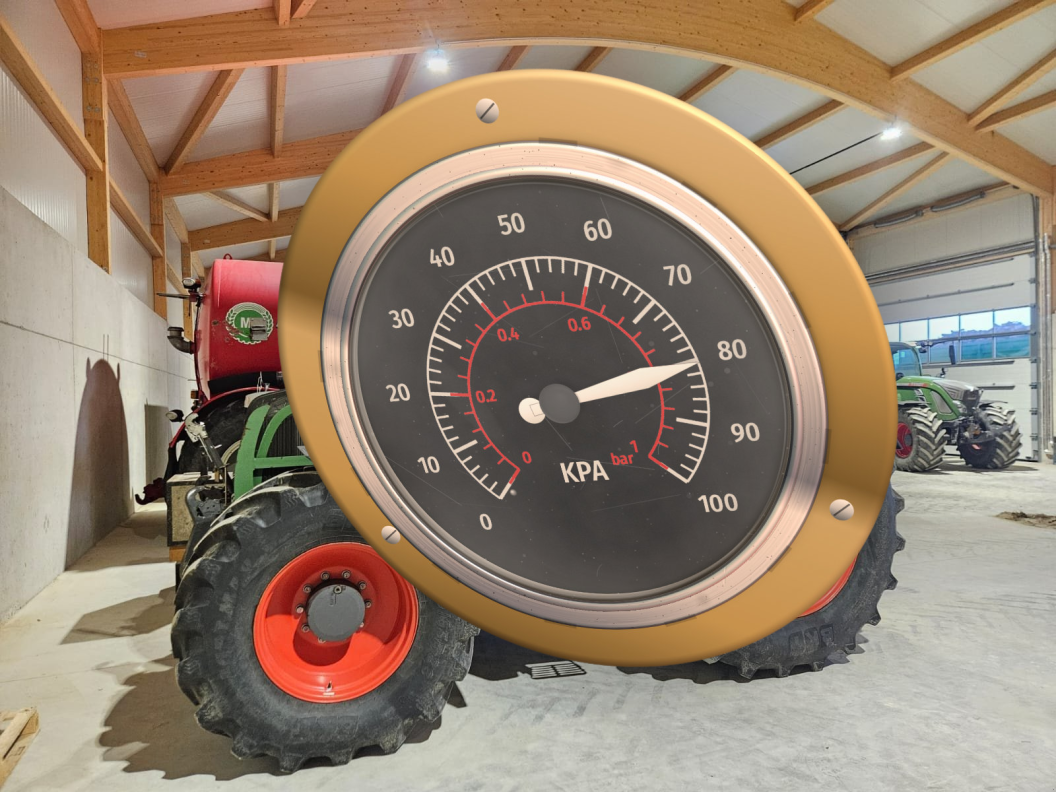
80
